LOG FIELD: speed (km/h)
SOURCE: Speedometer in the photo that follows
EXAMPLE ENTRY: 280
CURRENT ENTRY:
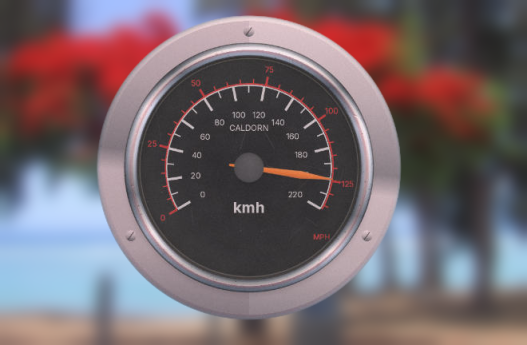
200
